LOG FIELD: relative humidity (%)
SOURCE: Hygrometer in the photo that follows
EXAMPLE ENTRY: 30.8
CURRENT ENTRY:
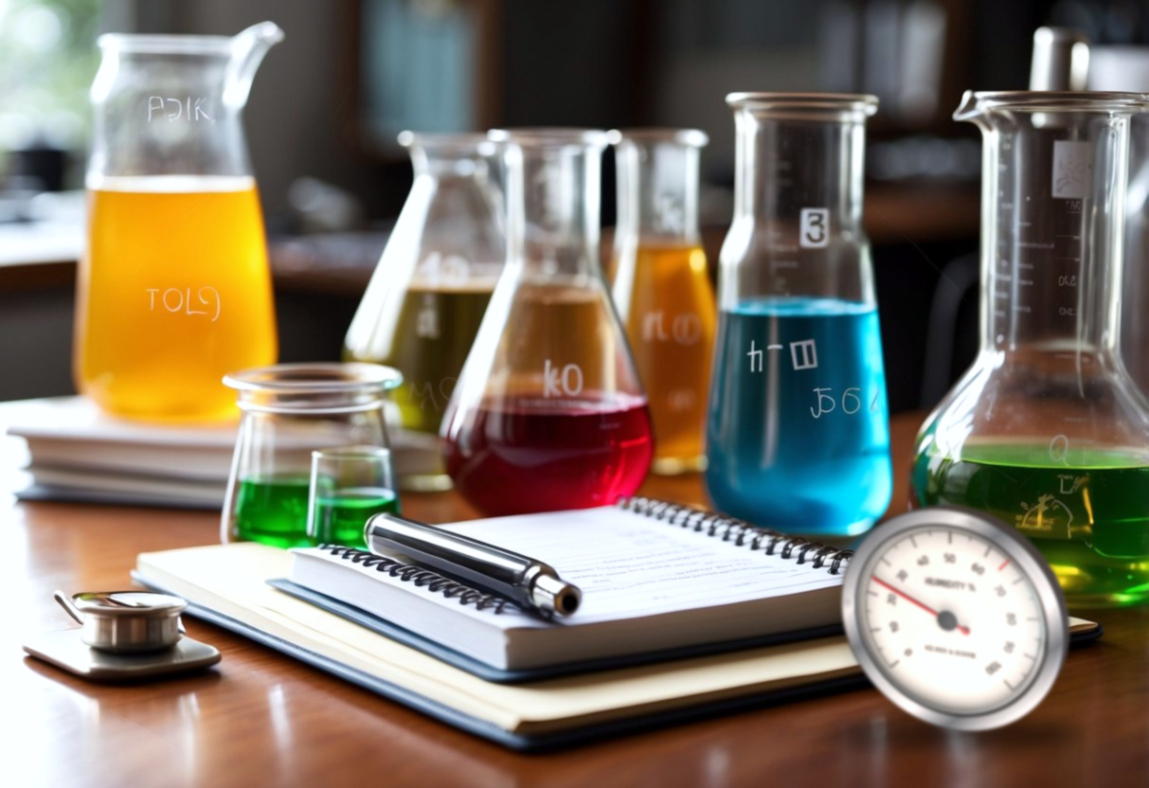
25
